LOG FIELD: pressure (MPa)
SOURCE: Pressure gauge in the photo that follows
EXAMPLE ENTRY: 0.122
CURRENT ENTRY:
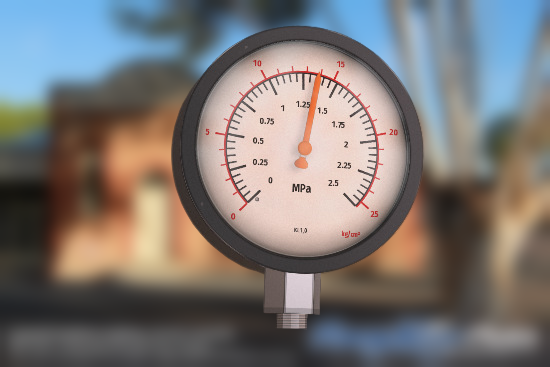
1.35
